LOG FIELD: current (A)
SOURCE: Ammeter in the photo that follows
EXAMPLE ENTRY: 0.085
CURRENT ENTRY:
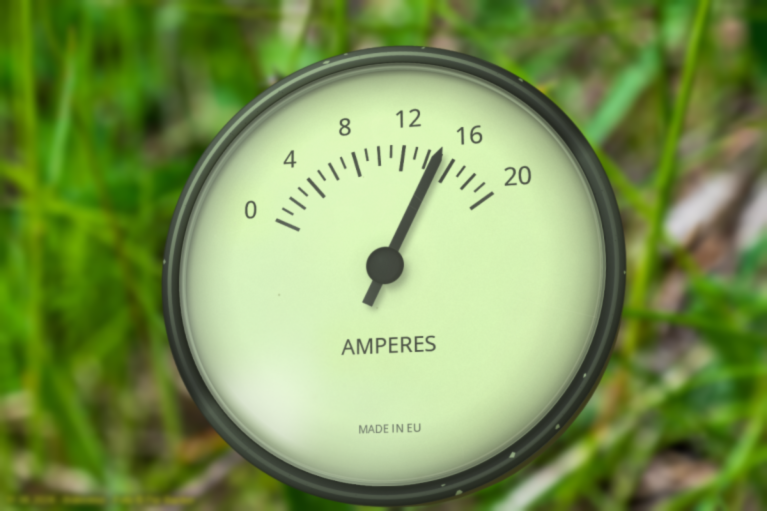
15
